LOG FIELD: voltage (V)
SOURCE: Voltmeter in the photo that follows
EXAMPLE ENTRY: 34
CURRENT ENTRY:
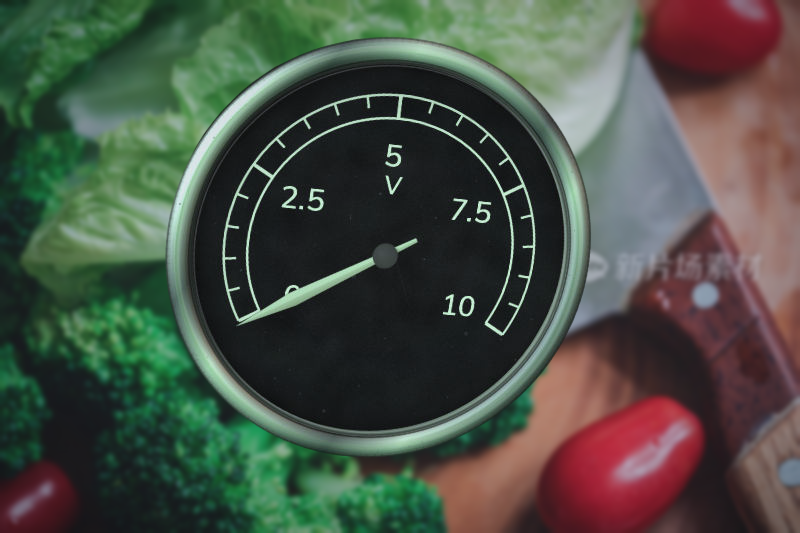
0
